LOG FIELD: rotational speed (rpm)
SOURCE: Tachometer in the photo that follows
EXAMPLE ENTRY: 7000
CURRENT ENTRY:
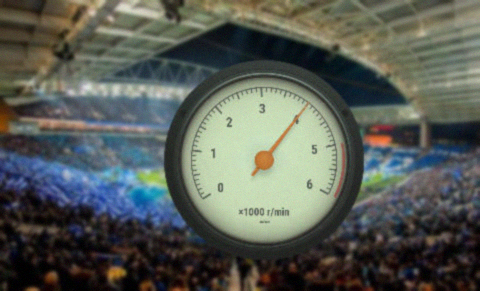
4000
